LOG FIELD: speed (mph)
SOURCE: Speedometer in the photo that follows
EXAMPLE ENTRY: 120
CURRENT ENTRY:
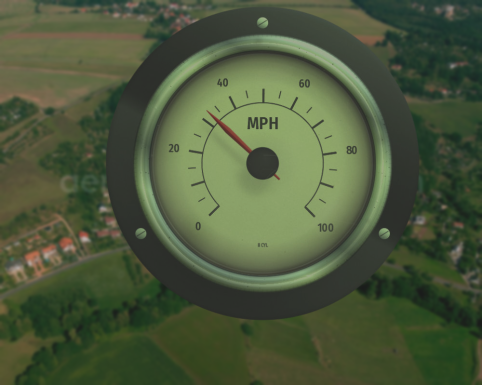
32.5
